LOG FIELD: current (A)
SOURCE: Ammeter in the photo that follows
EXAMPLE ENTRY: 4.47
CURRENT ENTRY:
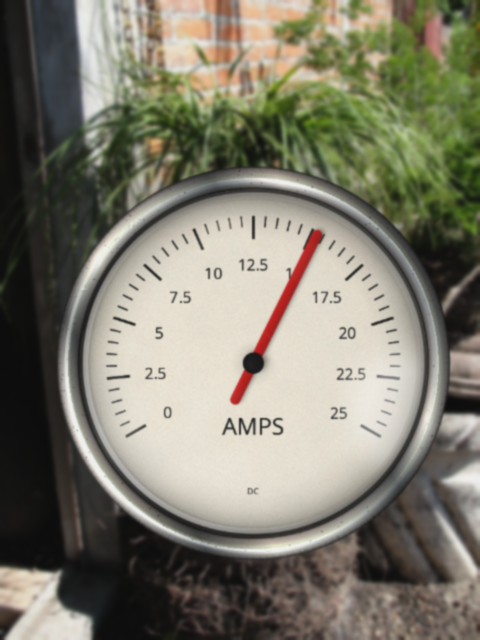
15.25
